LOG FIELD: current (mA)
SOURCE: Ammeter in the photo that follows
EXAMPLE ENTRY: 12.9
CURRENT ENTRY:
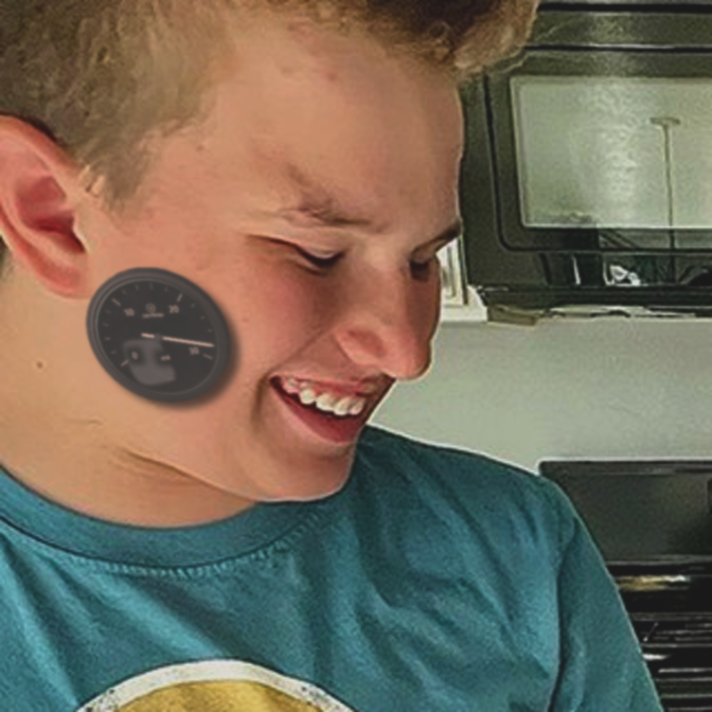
28
